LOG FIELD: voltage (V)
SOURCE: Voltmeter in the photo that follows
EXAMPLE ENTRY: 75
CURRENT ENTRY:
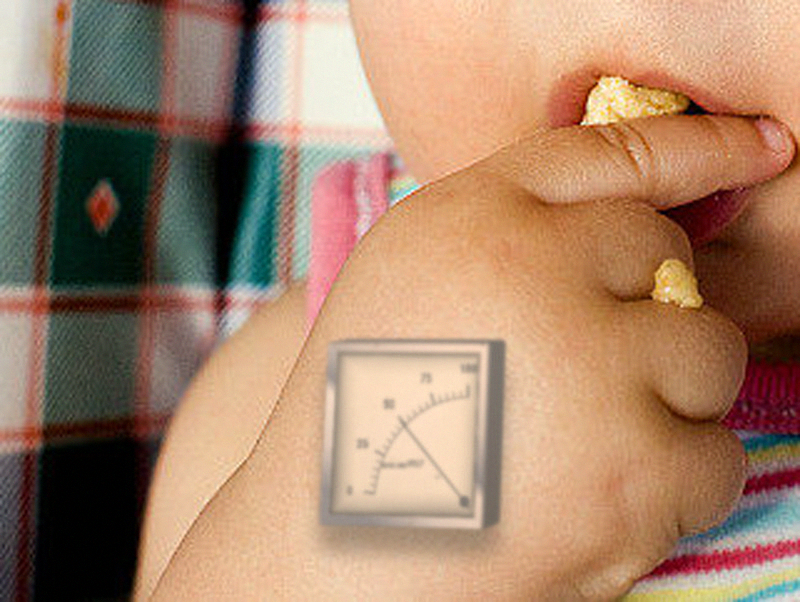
50
